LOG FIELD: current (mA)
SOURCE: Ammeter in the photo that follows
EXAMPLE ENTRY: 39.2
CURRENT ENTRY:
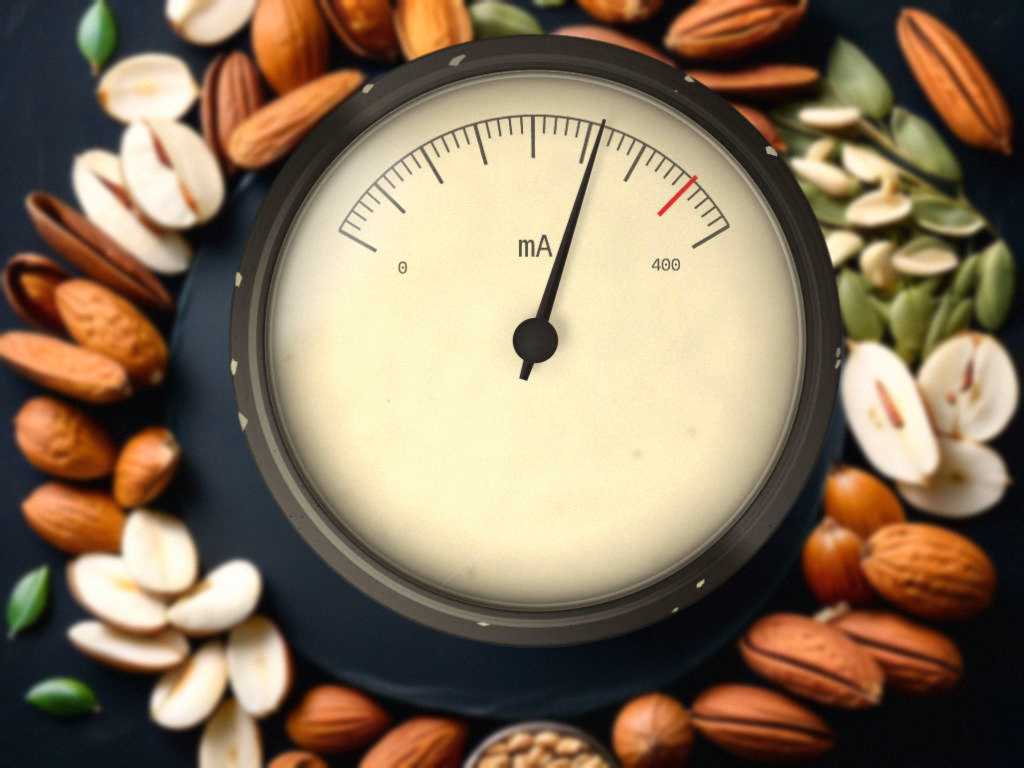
260
